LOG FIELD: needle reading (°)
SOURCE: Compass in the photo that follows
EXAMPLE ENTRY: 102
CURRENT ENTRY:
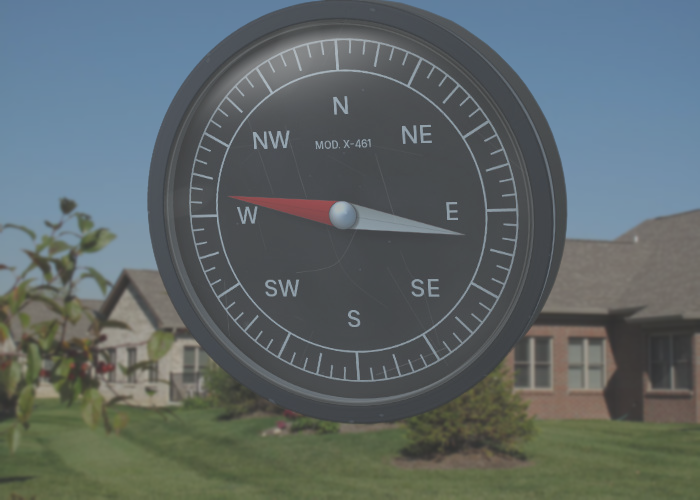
280
